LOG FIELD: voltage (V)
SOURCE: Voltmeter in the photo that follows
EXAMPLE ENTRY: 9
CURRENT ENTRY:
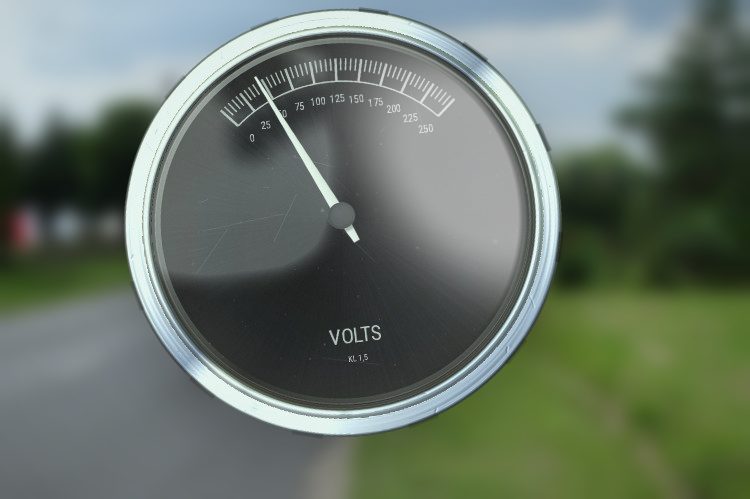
45
